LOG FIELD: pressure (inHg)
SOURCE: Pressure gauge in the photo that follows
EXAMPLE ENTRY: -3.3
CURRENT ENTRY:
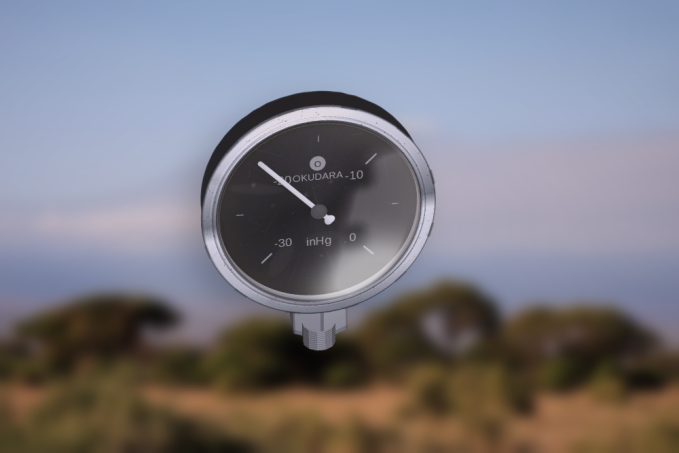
-20
